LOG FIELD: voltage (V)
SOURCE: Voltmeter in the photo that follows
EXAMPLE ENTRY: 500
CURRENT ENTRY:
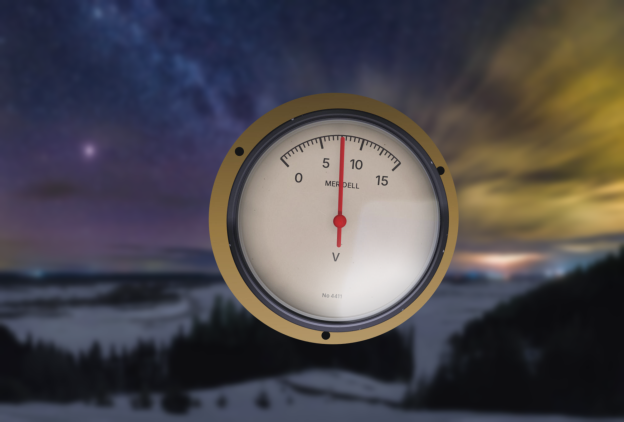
7.5
